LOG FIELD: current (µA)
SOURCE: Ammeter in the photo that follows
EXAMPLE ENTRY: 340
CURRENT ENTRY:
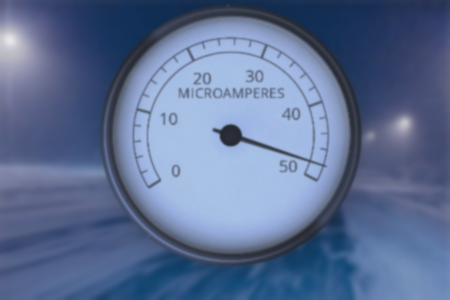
48
